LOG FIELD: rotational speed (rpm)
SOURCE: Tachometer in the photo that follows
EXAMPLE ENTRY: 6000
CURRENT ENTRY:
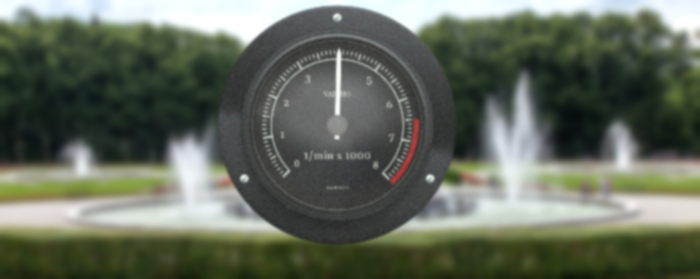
4000
